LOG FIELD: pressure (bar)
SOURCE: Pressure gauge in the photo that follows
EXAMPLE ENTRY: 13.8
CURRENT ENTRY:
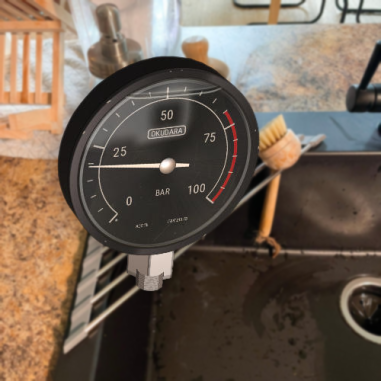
20
